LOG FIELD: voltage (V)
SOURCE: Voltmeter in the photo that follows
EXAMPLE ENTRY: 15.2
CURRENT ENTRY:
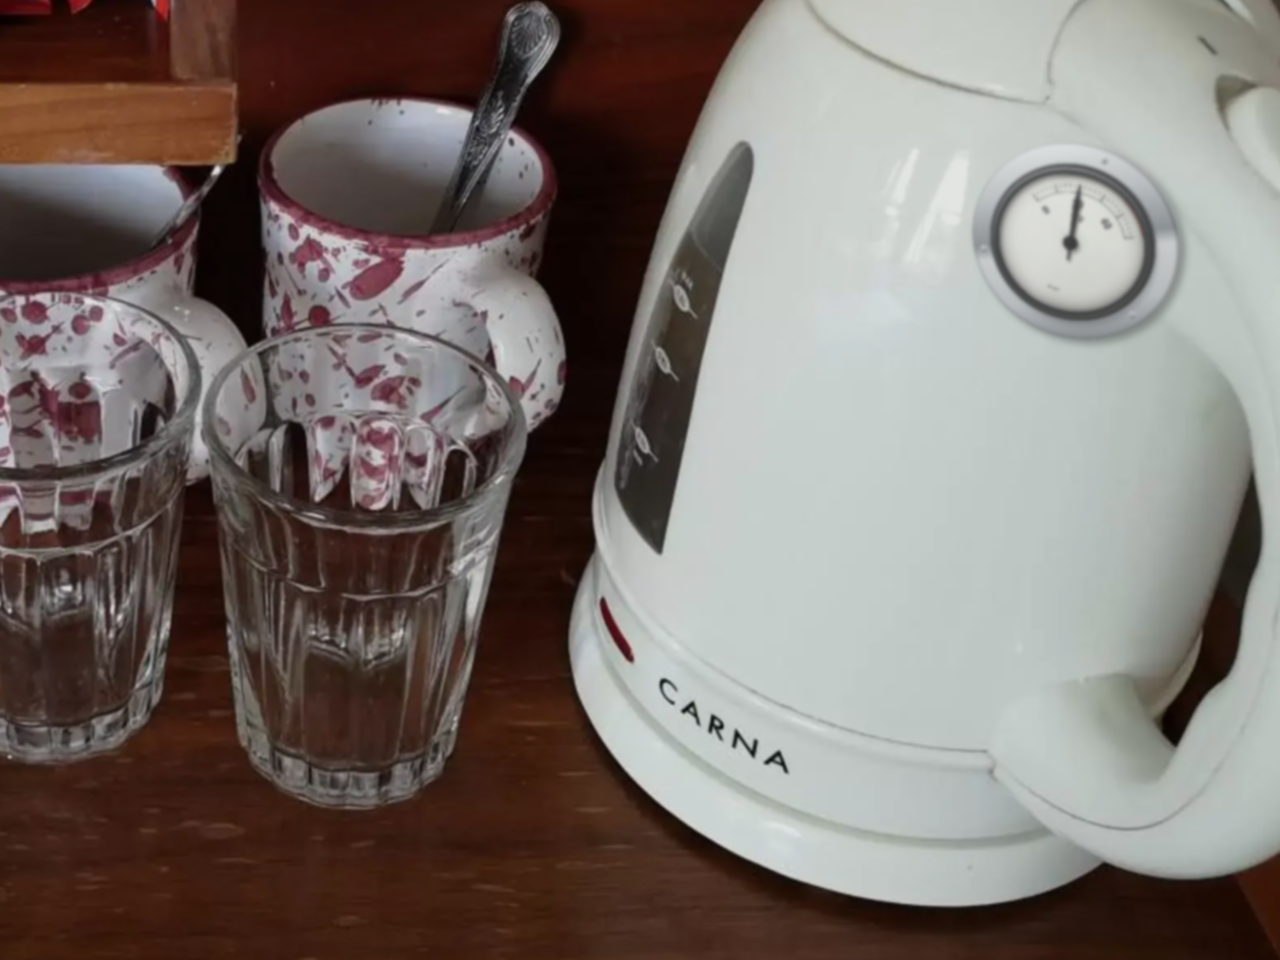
20
